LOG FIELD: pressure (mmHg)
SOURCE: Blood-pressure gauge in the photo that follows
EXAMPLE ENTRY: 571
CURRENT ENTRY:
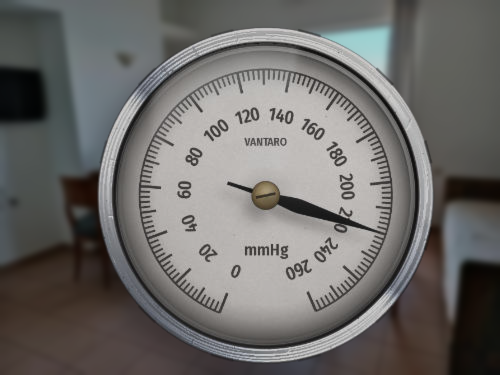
220
